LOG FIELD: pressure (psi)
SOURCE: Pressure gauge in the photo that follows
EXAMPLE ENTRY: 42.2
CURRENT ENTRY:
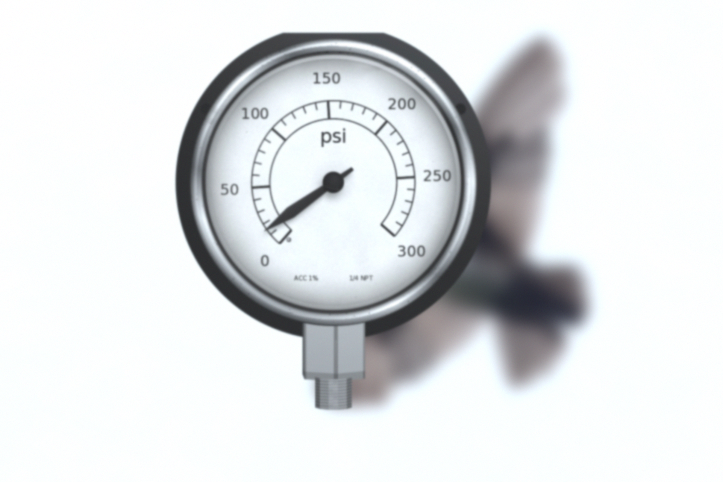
15
